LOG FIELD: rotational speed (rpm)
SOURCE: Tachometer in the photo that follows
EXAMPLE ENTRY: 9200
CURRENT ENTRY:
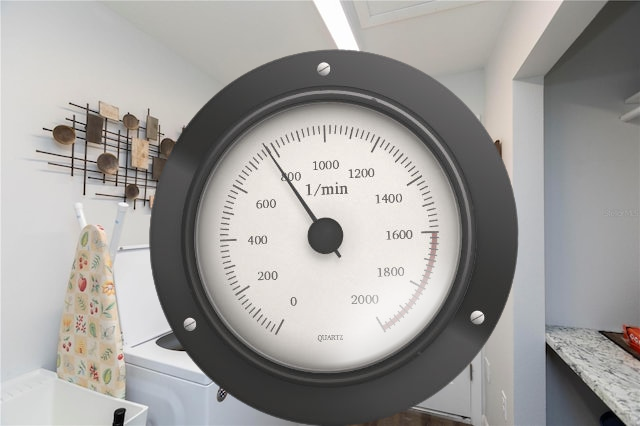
780
